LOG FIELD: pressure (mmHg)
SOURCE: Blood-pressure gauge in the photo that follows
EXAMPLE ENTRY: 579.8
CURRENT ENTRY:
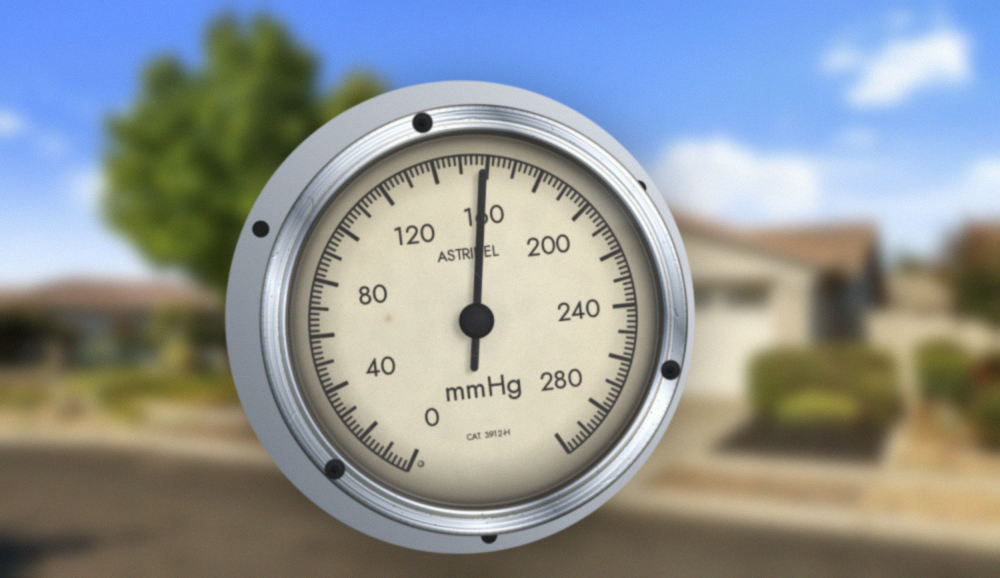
158
